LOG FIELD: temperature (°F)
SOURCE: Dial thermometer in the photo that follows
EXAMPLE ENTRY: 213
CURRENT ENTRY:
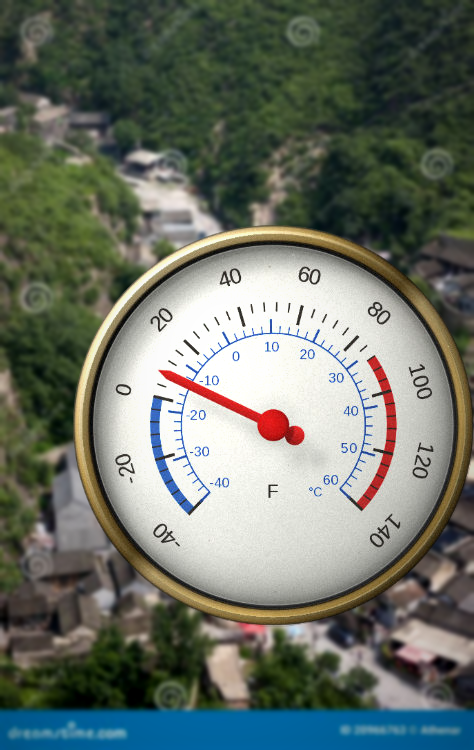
8
